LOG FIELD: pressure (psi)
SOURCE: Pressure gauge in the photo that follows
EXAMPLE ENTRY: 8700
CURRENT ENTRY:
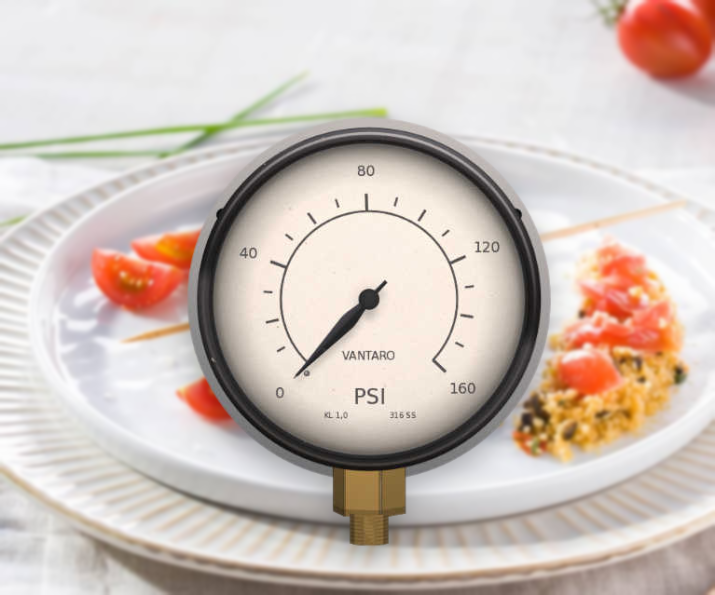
0
